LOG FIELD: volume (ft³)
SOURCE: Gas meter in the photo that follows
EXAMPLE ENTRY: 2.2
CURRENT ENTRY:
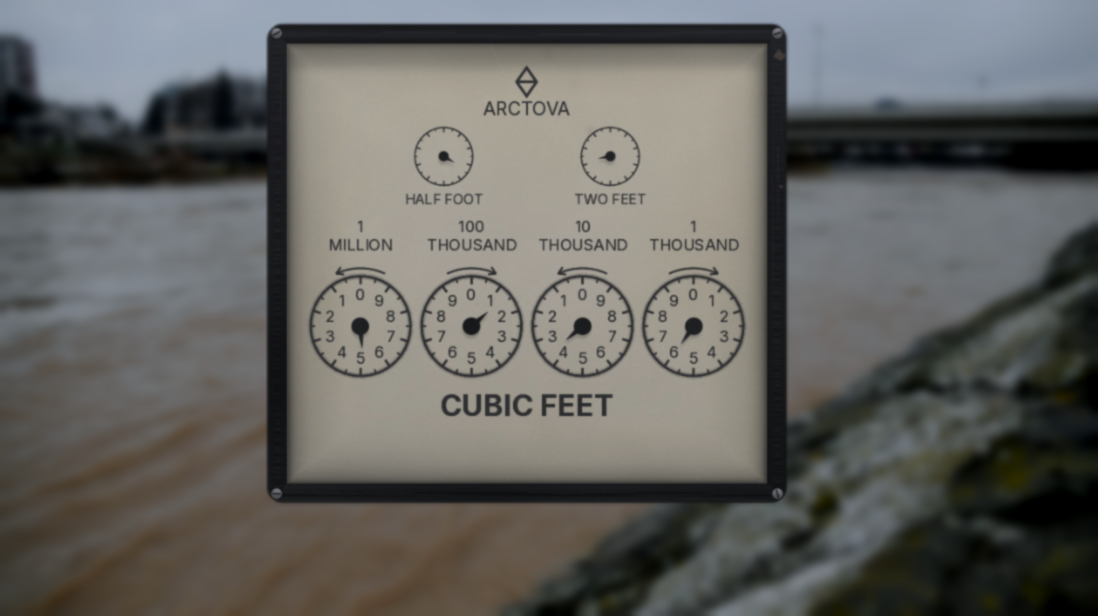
513600
